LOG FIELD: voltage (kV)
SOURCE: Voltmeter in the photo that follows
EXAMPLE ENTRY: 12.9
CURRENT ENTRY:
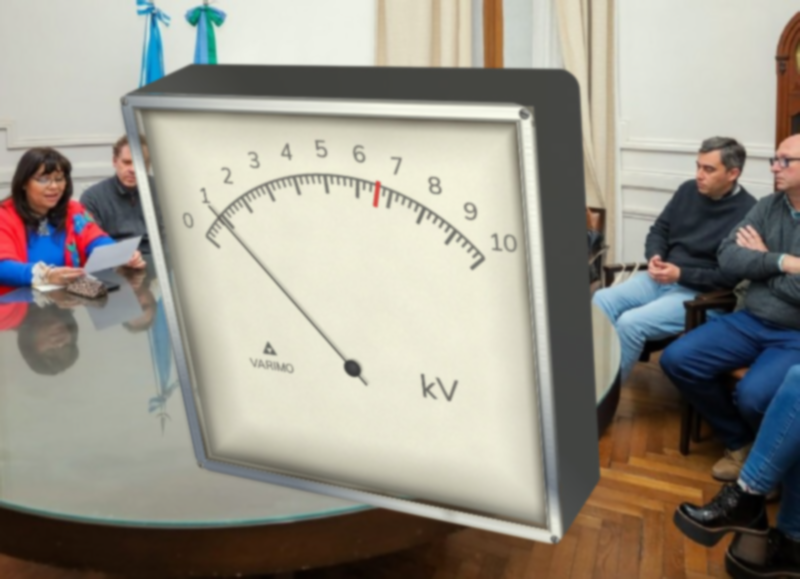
1
